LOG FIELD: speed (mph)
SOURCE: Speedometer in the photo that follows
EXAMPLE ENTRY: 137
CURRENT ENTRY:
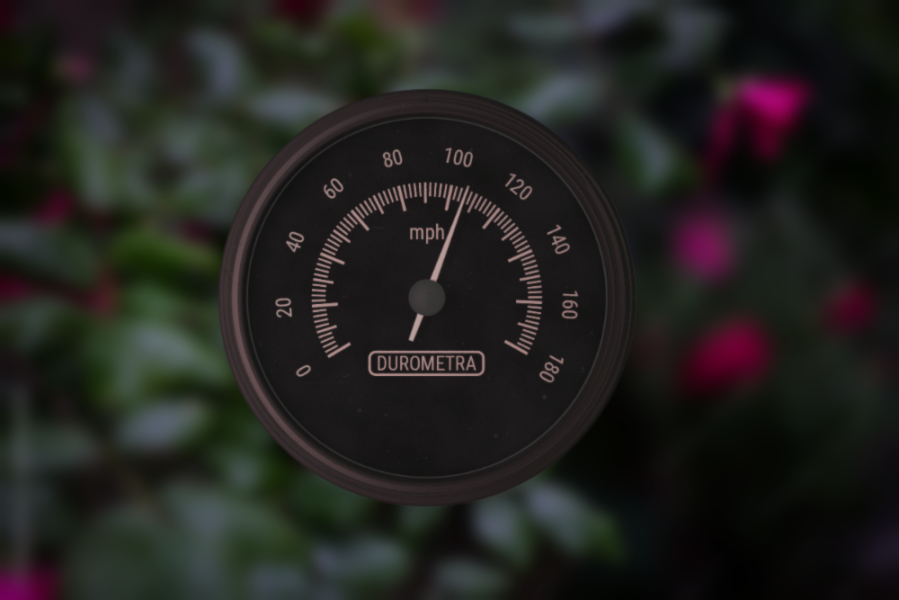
106
